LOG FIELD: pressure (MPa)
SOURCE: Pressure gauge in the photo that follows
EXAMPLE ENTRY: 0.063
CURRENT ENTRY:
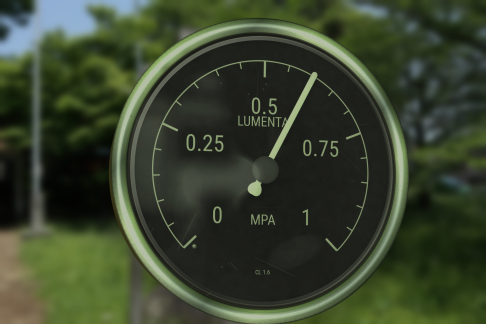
0.6
